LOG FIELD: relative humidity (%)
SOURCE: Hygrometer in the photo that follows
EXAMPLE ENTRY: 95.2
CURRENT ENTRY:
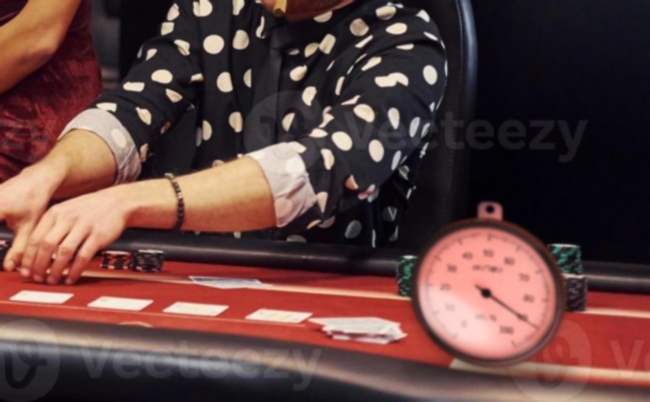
90
